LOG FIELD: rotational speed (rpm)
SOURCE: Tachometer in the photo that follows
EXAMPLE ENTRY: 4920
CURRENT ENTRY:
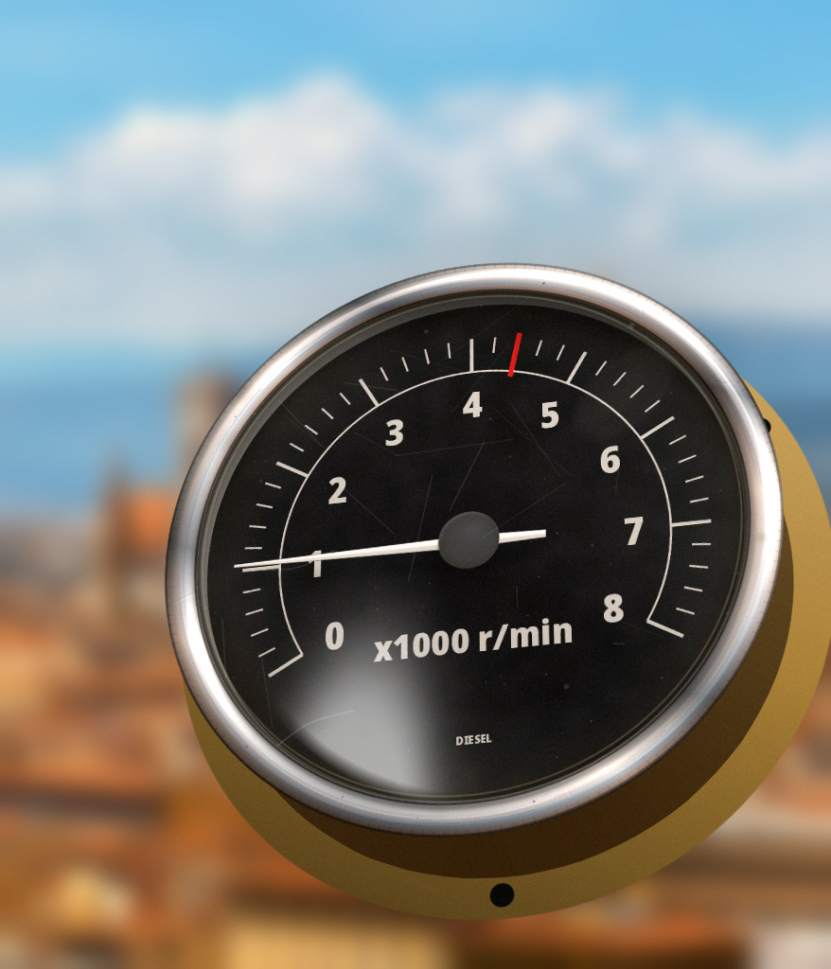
1000
